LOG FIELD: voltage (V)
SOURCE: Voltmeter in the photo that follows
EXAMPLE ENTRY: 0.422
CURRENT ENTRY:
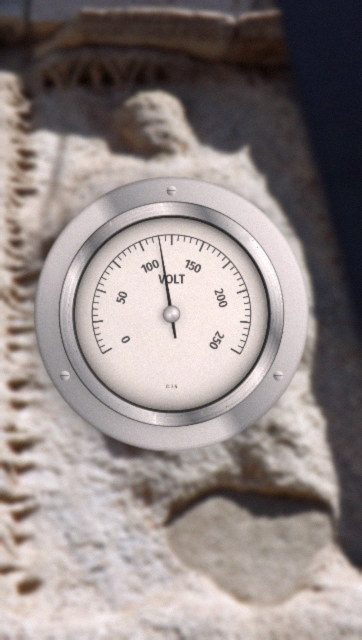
115
